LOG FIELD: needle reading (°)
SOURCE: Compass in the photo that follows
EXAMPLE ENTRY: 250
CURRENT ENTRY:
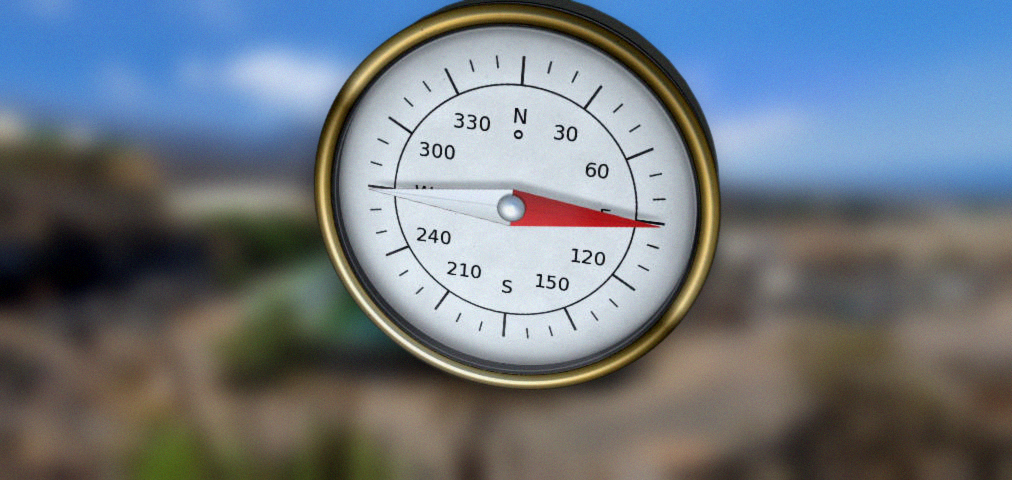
90
